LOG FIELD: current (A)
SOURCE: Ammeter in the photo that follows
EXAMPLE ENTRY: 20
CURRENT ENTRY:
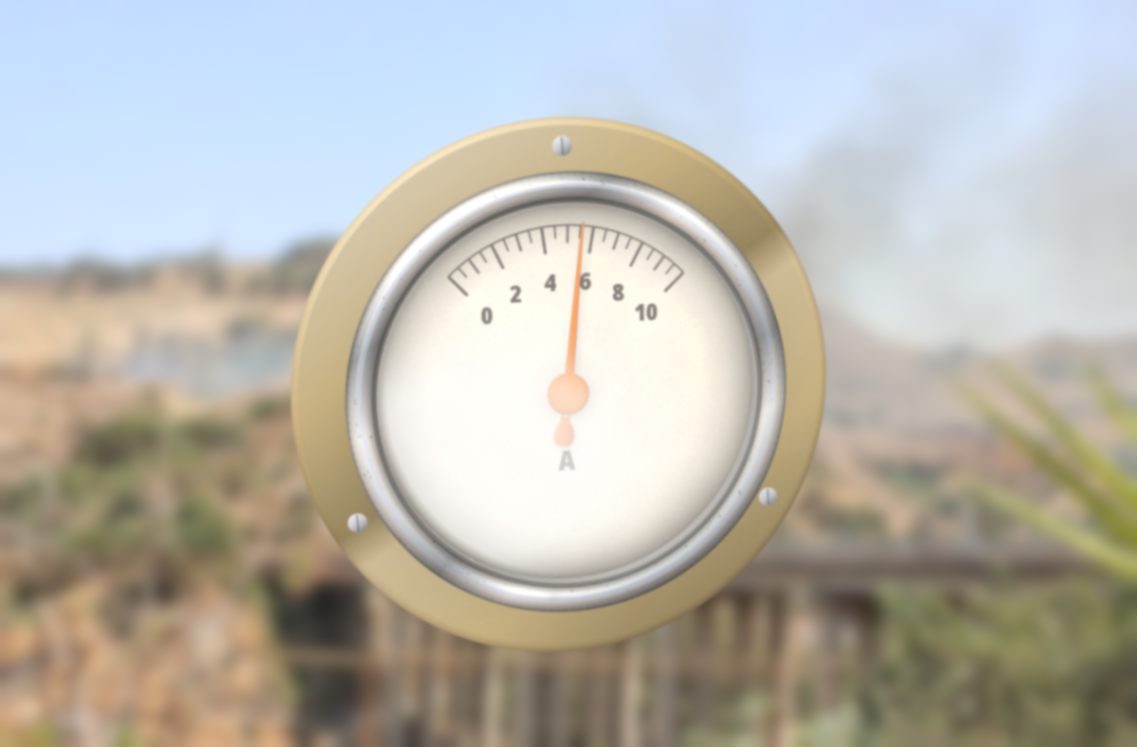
5.5
